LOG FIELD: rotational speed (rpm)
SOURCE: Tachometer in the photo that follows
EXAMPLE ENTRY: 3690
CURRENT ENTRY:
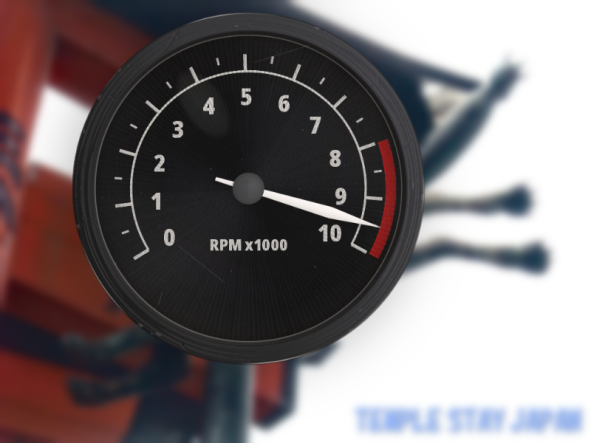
9500
